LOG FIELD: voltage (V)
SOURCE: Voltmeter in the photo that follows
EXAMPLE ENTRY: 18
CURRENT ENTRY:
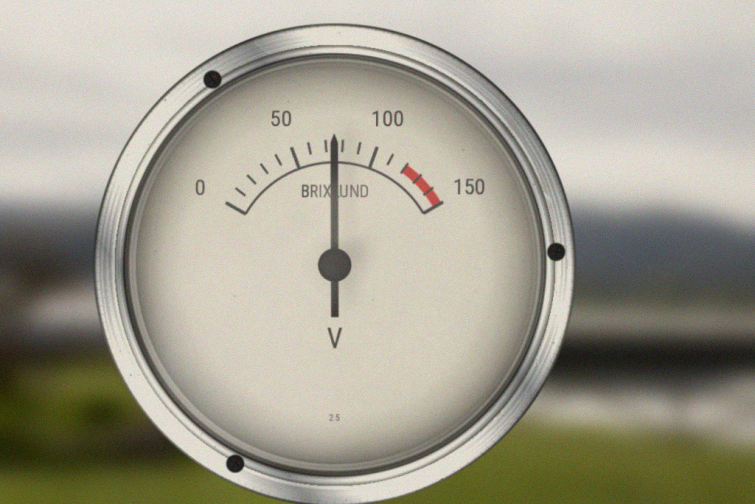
75
